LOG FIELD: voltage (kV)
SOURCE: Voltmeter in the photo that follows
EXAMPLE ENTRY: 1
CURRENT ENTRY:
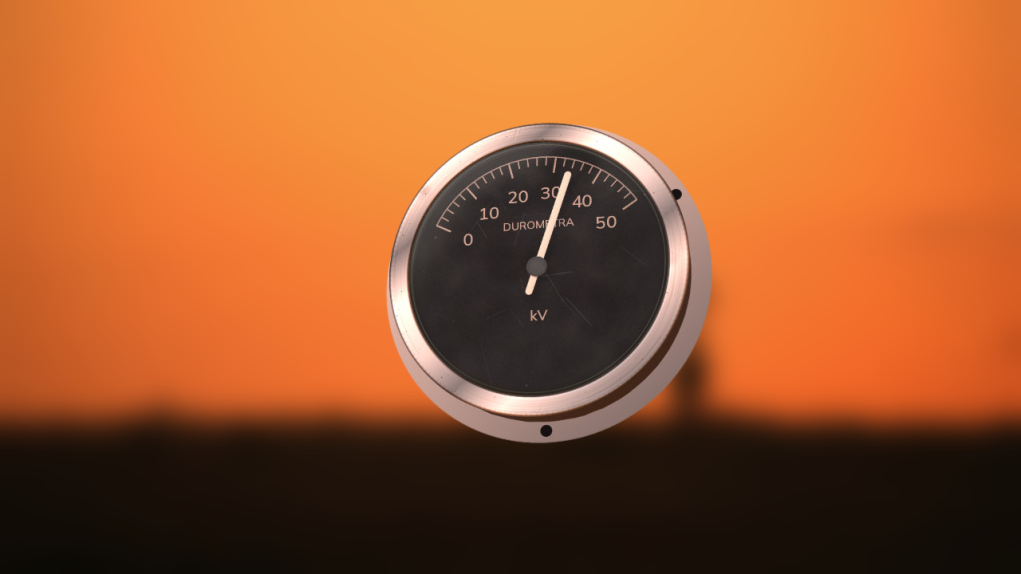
34
